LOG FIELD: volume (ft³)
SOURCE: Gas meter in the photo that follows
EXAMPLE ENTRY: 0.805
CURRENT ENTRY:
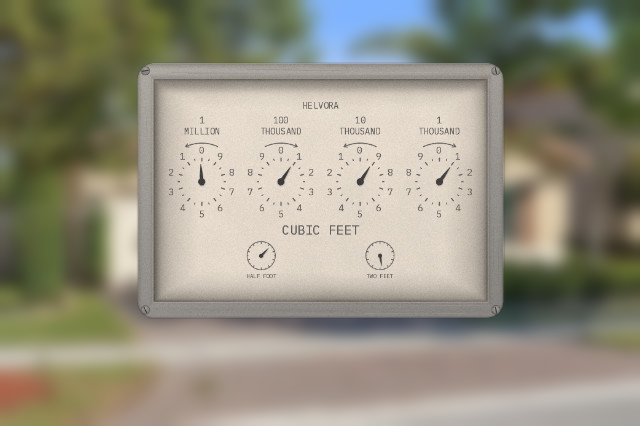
9100
